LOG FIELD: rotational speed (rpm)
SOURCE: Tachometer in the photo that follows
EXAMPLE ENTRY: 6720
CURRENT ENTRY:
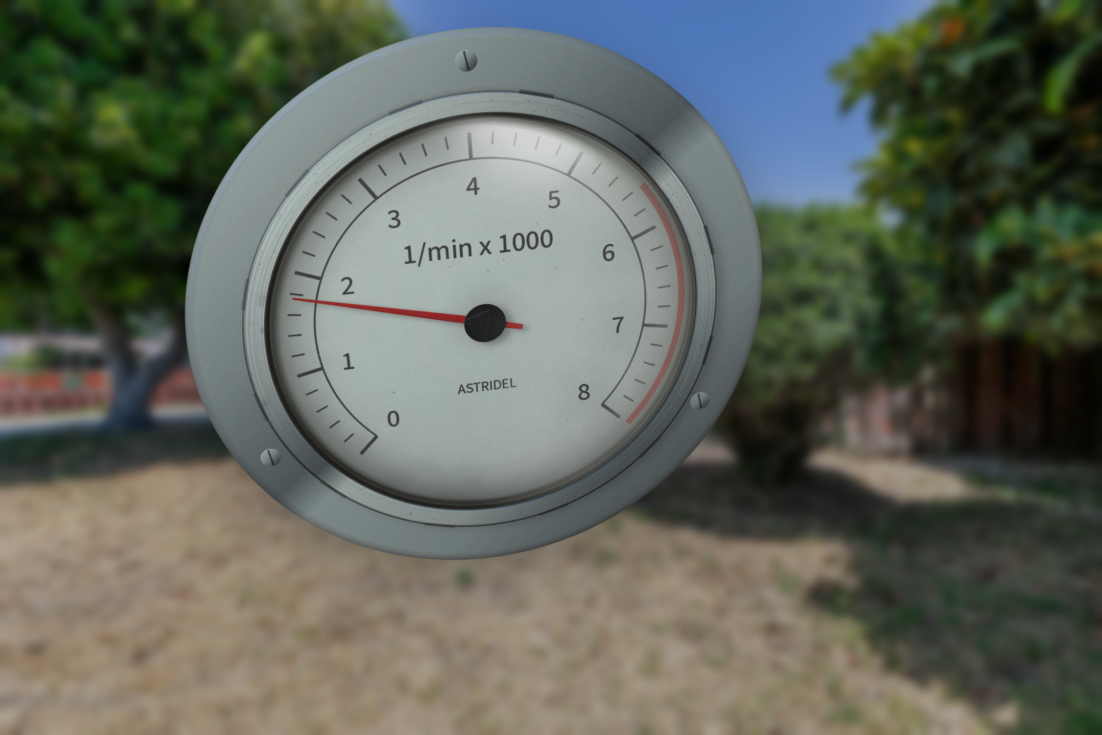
1800
